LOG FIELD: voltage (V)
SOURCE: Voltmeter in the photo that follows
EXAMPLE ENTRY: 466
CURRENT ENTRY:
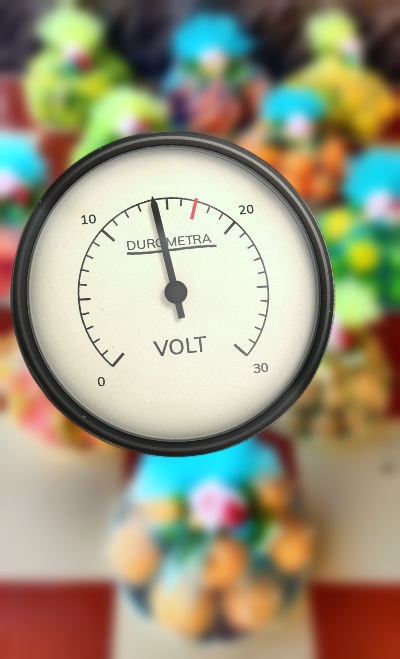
14
